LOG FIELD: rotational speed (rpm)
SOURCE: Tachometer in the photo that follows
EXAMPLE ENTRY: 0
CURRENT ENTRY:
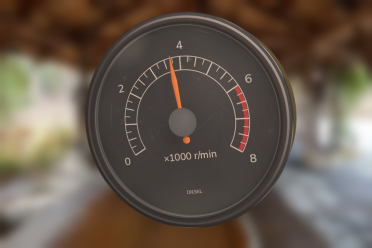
3750
